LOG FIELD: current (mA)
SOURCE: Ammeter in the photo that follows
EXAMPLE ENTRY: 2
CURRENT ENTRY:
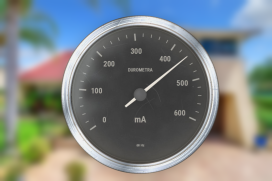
440
